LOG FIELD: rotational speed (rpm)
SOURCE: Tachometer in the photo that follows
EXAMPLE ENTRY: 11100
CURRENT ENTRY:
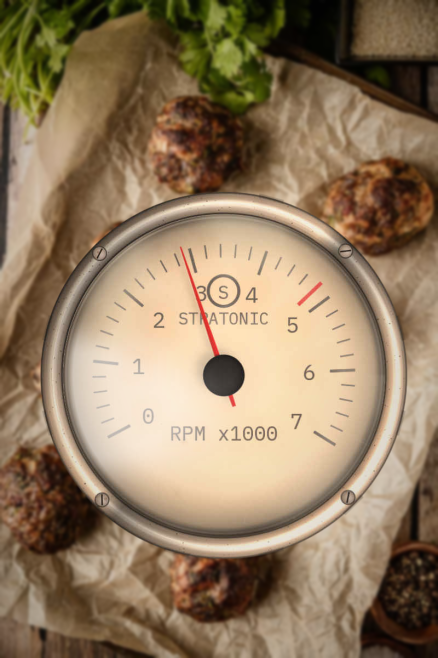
2900
